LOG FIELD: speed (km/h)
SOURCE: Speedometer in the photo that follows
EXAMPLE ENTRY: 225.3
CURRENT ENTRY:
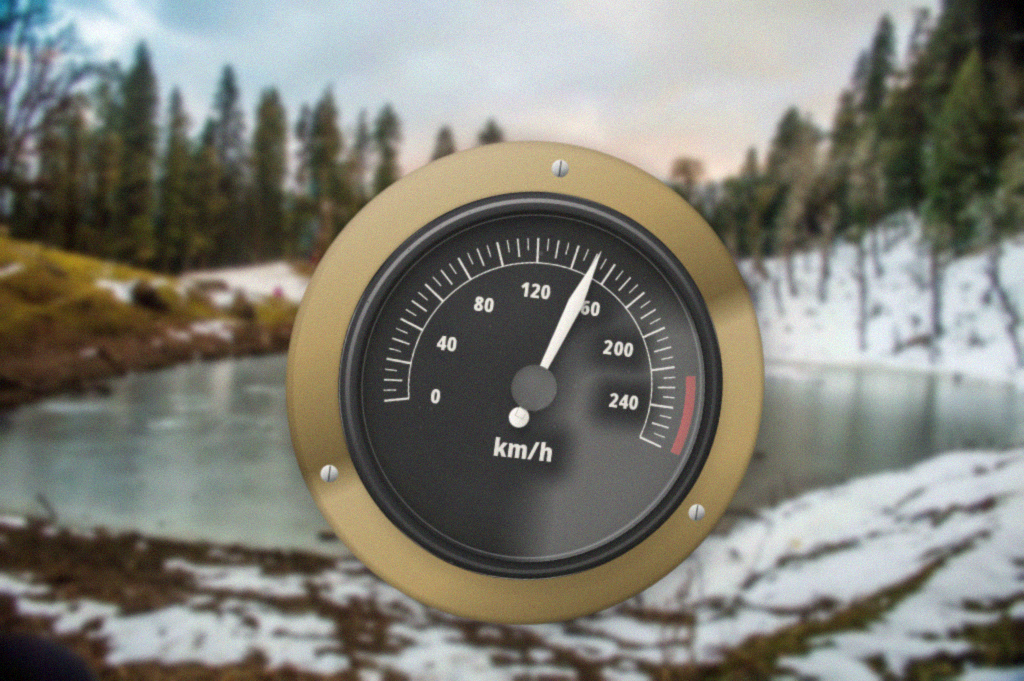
150
